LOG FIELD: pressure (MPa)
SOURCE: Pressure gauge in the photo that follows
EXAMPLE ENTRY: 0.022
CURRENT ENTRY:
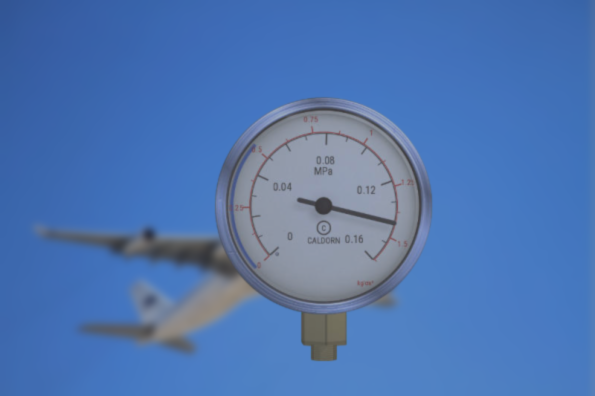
0.14
